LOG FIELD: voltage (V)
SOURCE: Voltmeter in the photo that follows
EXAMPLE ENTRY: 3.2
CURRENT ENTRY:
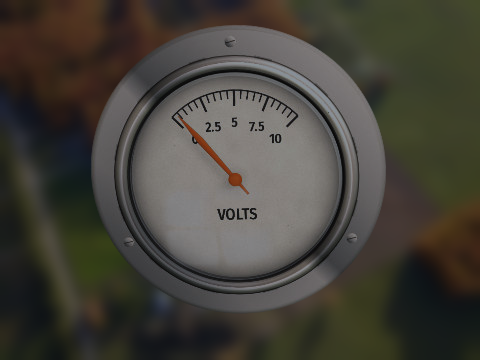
0.5
